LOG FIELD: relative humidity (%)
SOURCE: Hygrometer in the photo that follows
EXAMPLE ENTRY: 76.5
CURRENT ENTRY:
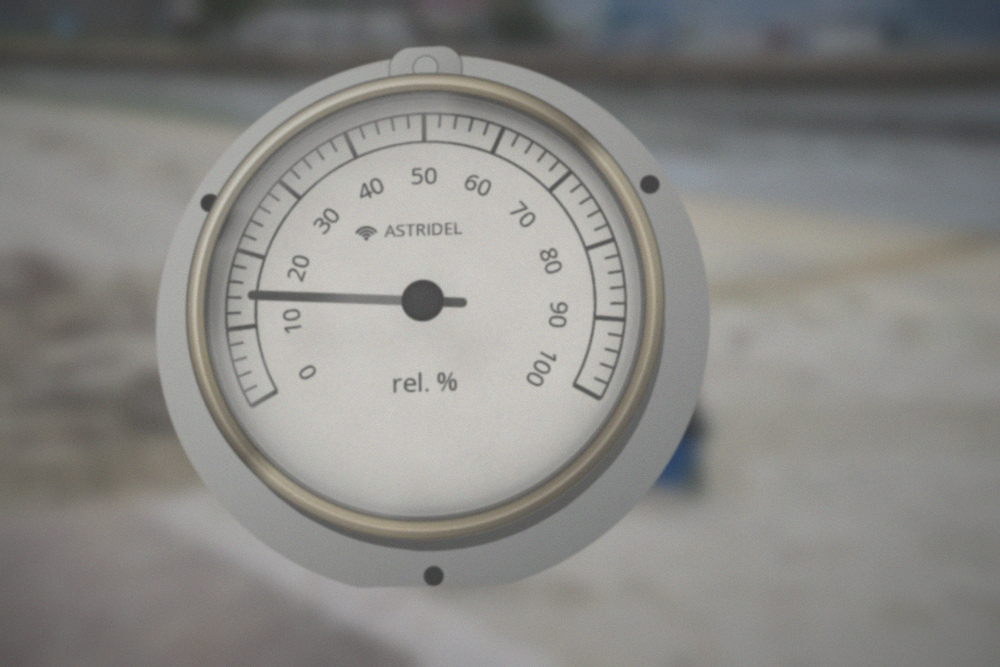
14
